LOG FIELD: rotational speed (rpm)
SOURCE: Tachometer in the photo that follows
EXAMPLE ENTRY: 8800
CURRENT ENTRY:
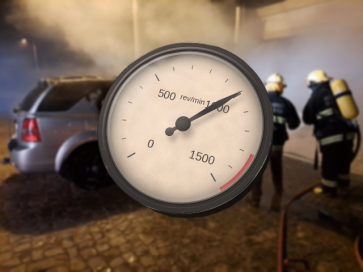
1000
